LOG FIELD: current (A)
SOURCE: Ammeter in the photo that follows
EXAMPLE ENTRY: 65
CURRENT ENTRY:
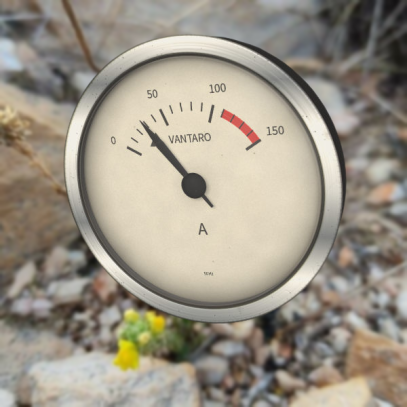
30
